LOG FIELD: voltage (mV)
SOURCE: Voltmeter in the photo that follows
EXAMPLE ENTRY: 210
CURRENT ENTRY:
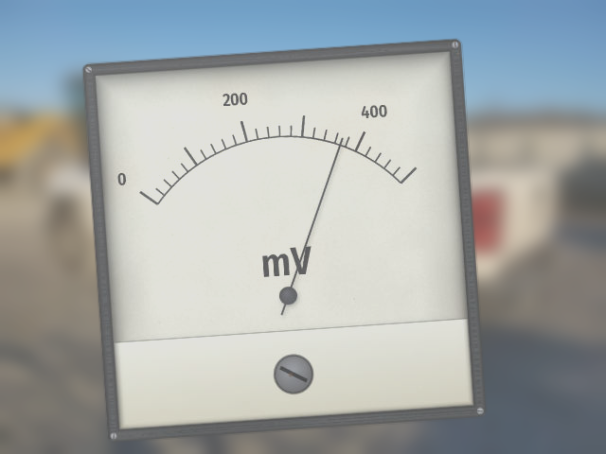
370
